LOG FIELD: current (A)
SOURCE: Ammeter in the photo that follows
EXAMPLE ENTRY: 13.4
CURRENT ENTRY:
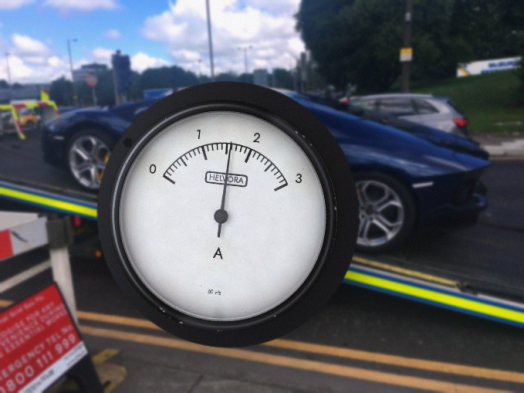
1.6
